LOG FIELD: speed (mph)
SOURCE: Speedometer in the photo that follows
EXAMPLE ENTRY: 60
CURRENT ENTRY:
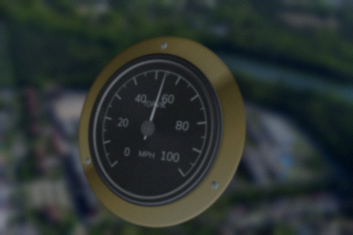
55
